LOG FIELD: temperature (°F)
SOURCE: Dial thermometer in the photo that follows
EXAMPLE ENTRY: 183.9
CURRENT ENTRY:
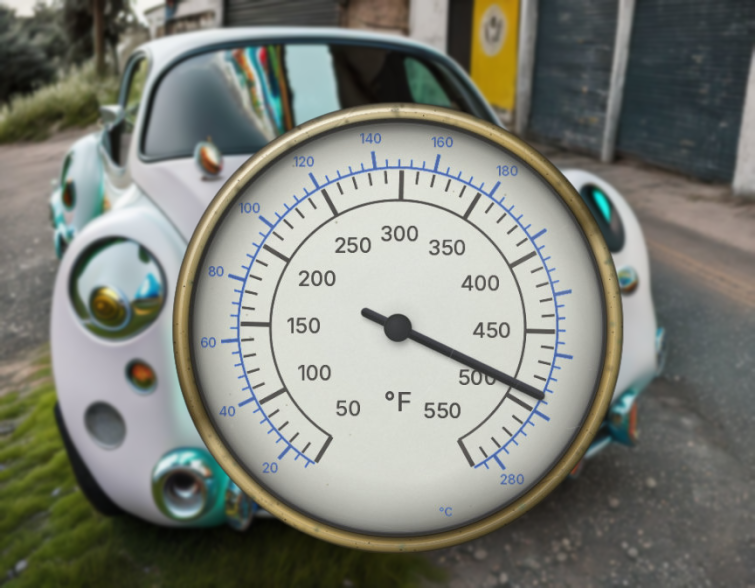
490
